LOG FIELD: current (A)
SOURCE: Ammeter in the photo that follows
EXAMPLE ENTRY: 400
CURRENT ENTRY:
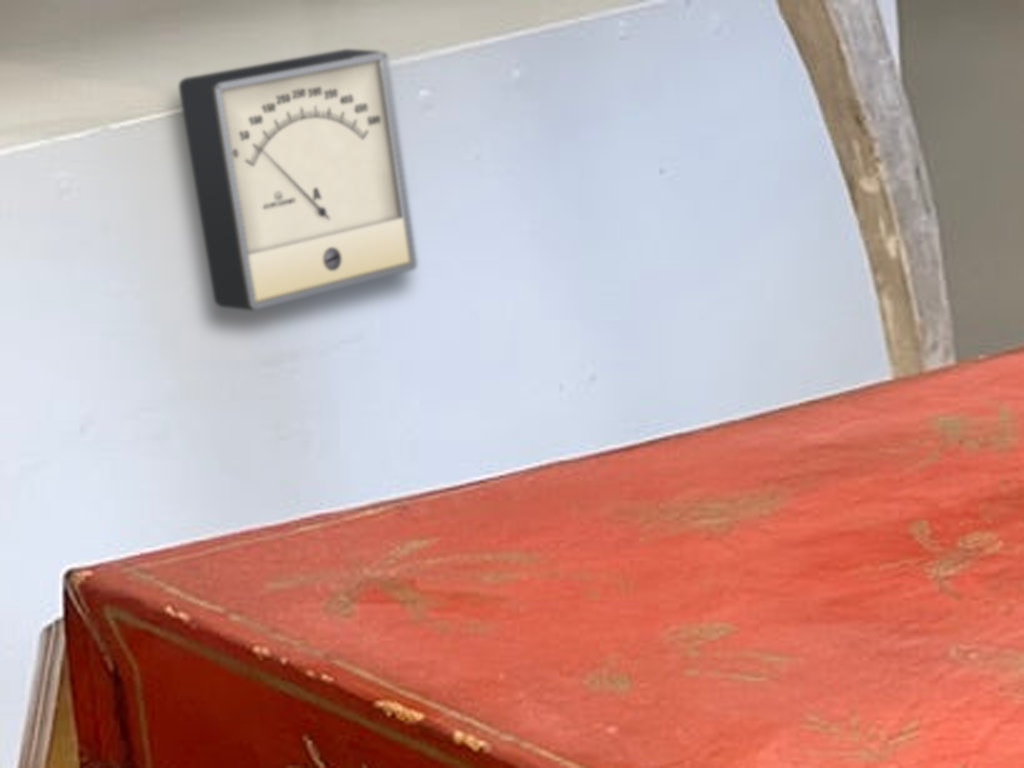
50
